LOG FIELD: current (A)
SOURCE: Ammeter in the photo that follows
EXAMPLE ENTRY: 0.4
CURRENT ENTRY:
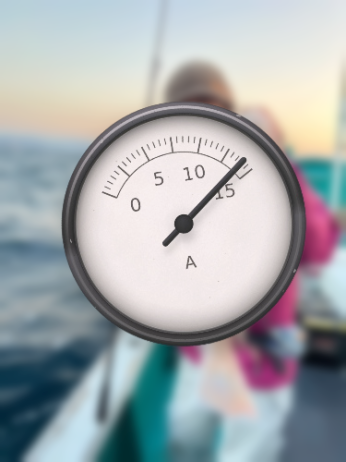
14
